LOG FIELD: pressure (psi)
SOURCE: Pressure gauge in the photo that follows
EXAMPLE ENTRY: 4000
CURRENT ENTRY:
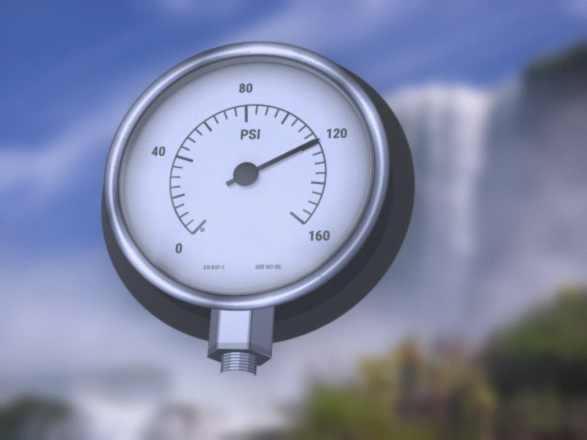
120
